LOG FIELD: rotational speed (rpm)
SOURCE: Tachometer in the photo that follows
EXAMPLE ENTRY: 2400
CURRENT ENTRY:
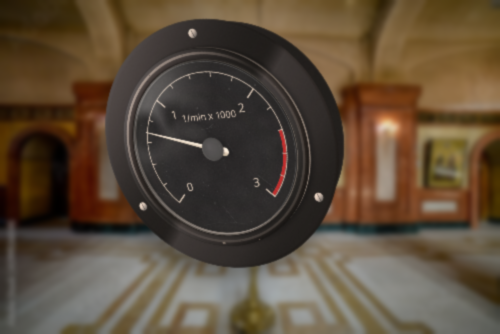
700
